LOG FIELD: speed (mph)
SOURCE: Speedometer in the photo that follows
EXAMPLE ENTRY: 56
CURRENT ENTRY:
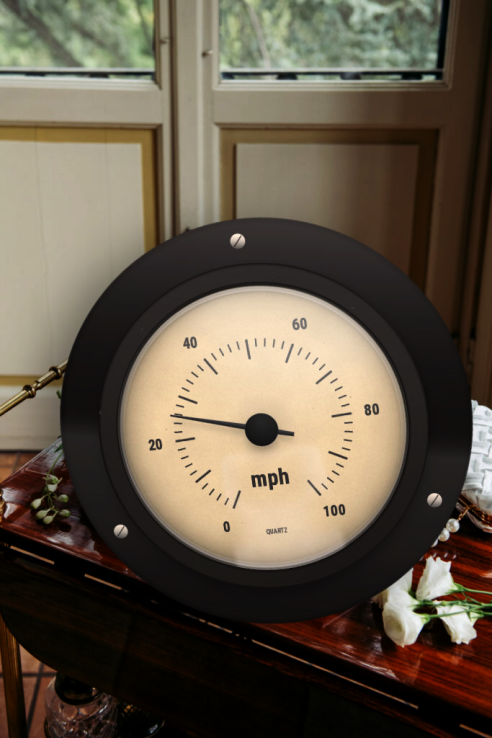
26
